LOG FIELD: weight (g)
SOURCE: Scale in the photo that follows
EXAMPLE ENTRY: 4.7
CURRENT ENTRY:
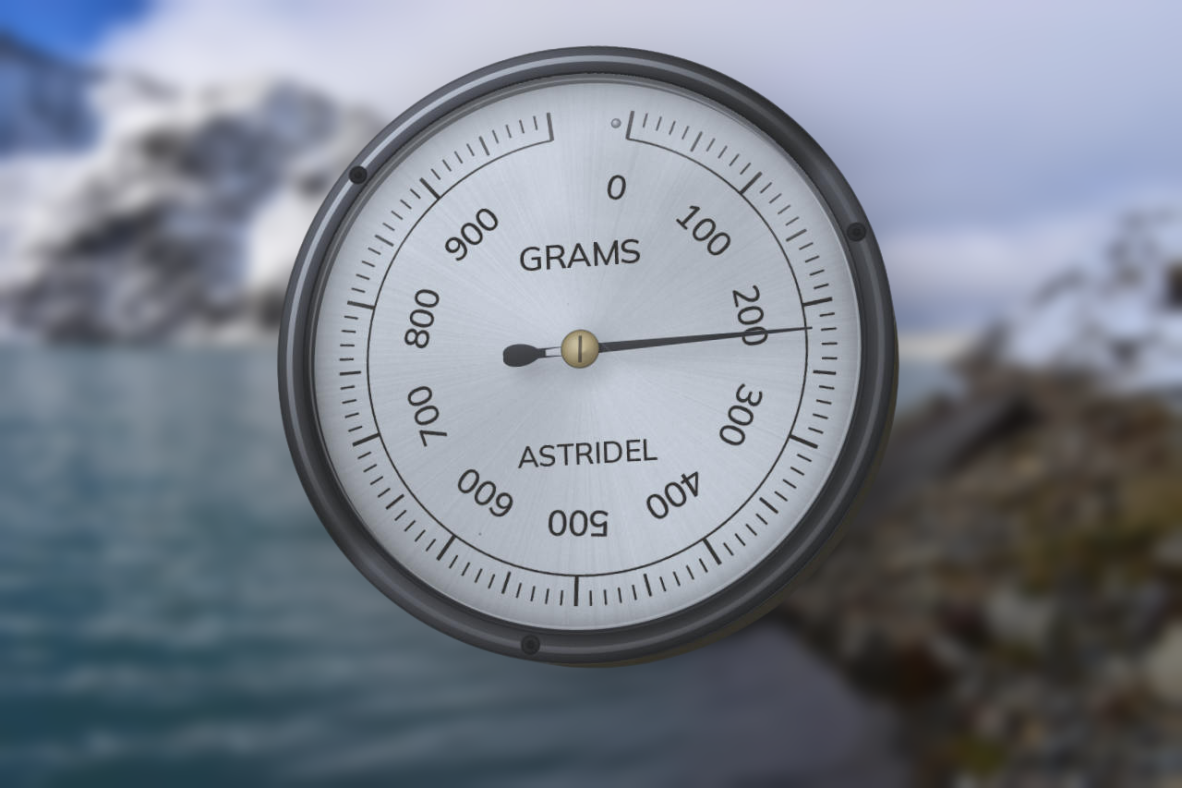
220
